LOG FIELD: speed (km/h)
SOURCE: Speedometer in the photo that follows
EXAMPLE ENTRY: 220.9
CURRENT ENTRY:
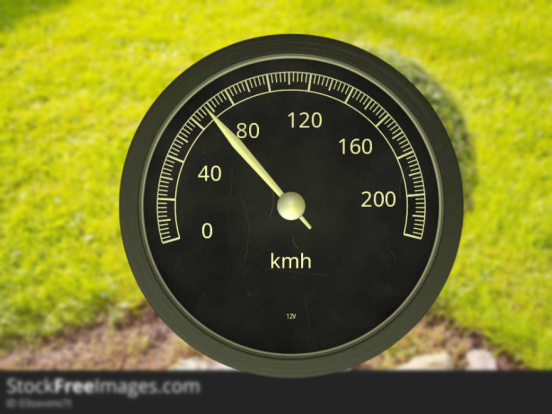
68
